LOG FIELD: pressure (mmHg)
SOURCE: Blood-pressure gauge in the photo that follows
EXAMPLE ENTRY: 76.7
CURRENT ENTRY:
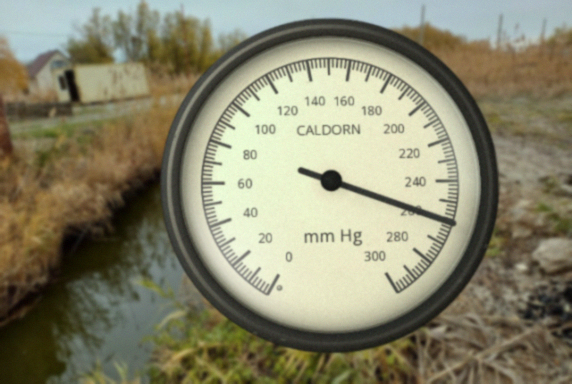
260
